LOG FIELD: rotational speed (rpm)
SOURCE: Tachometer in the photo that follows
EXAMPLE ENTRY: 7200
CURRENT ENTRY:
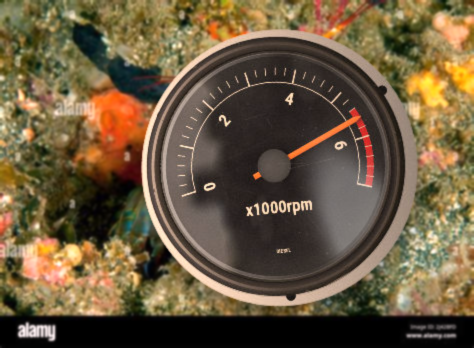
5600
